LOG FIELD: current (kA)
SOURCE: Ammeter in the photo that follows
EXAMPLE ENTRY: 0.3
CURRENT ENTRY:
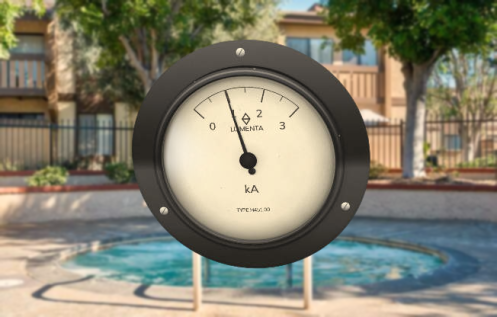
1
